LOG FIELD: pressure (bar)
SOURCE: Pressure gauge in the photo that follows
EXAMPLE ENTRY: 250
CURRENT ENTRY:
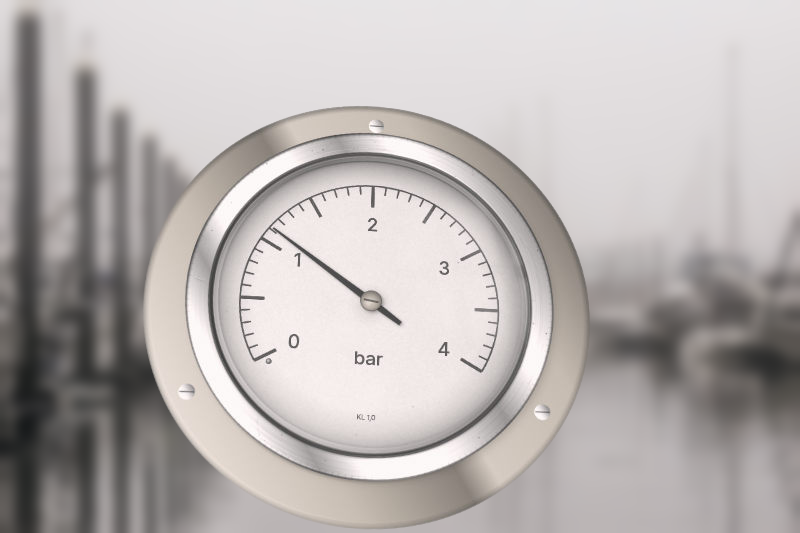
1.1
